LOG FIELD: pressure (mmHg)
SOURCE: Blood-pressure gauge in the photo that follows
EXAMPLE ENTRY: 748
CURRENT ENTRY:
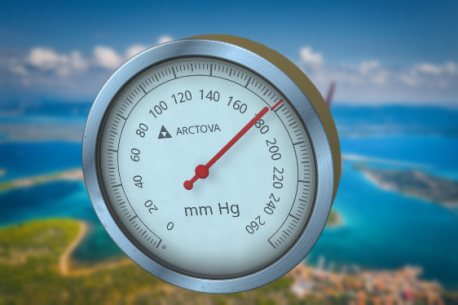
176
